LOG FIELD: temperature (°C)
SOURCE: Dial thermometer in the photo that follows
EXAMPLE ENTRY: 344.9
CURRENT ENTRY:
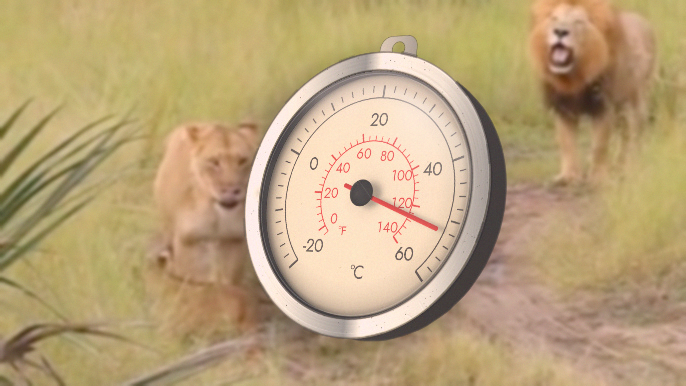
52
